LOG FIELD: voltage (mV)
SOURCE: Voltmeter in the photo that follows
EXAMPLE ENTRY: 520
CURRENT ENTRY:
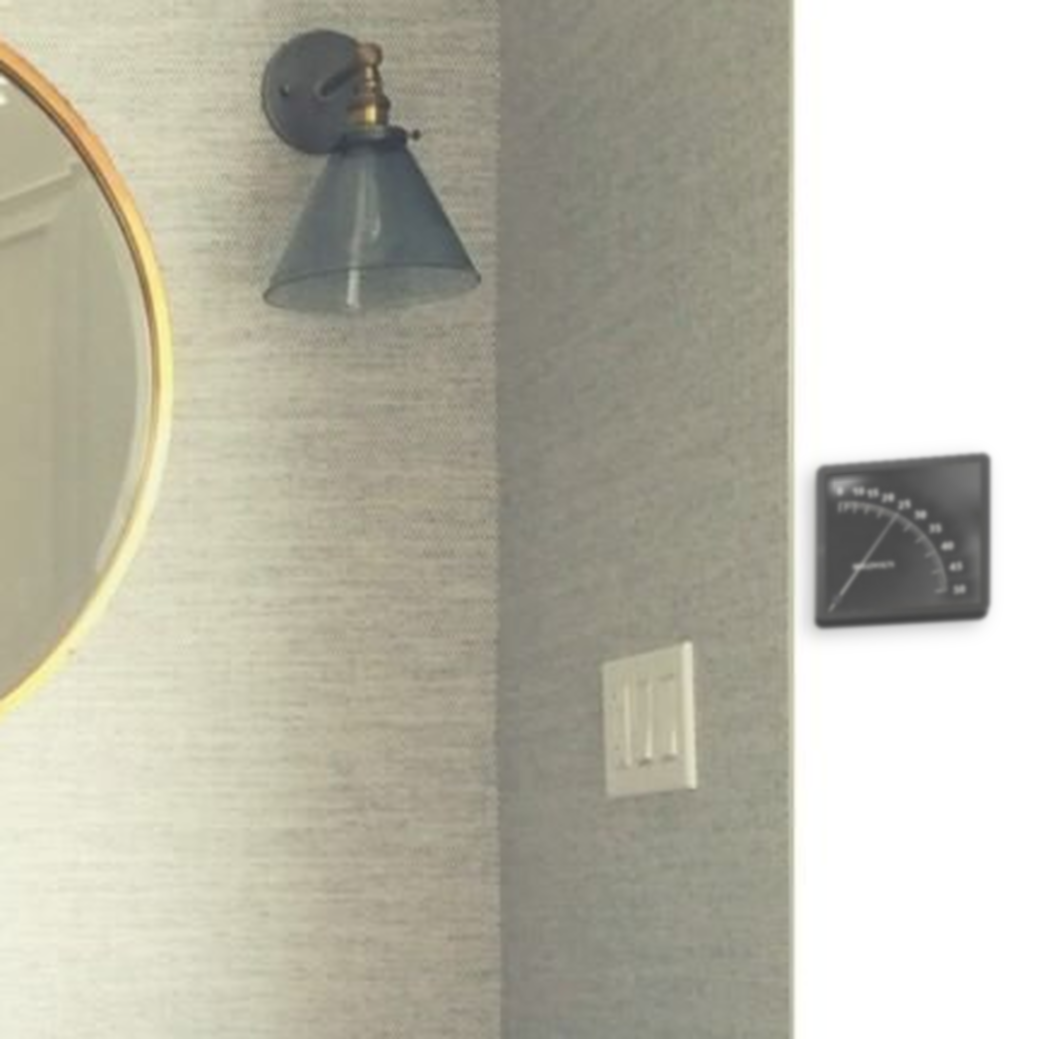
25
